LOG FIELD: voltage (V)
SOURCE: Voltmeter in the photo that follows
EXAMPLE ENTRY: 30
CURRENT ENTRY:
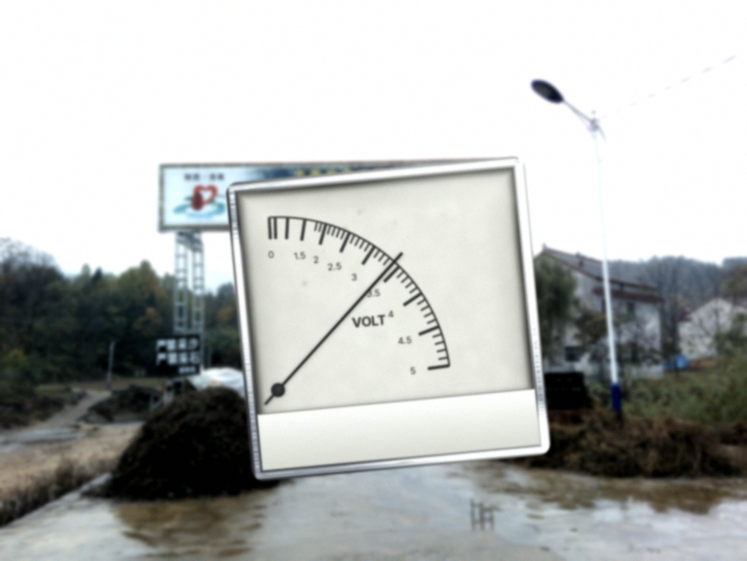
3.4
